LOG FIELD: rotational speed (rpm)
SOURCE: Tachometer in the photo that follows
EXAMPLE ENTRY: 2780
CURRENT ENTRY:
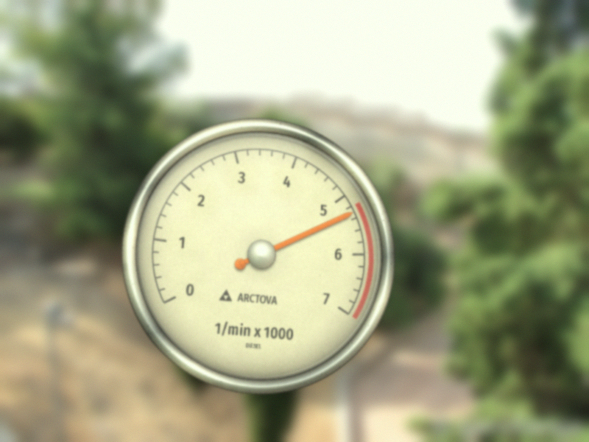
5300
